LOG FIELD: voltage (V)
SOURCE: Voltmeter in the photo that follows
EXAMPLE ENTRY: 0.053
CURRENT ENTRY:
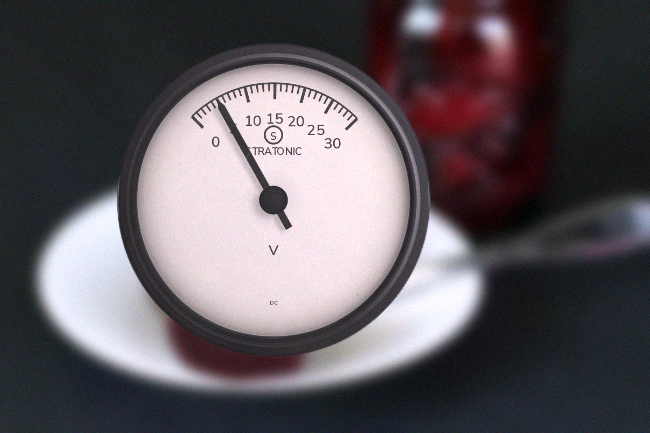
5
